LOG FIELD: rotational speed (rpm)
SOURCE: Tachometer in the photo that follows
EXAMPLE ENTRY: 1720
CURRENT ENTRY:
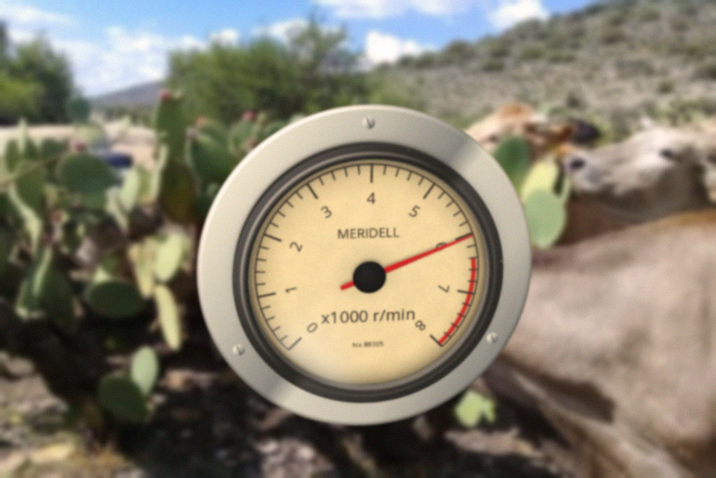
6000
